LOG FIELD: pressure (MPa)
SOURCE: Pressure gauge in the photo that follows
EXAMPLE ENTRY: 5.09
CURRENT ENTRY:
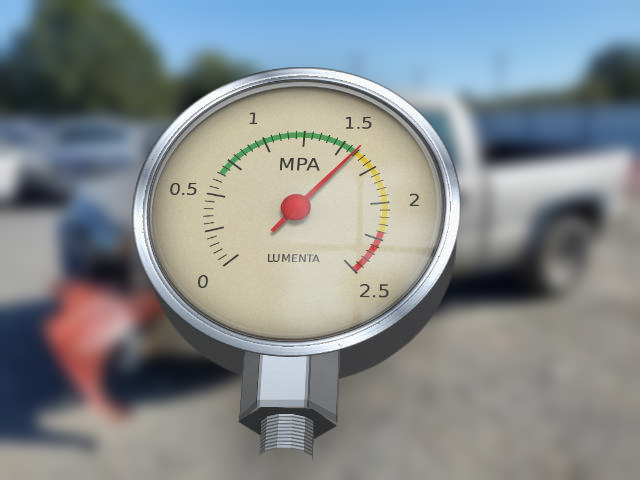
1.6
